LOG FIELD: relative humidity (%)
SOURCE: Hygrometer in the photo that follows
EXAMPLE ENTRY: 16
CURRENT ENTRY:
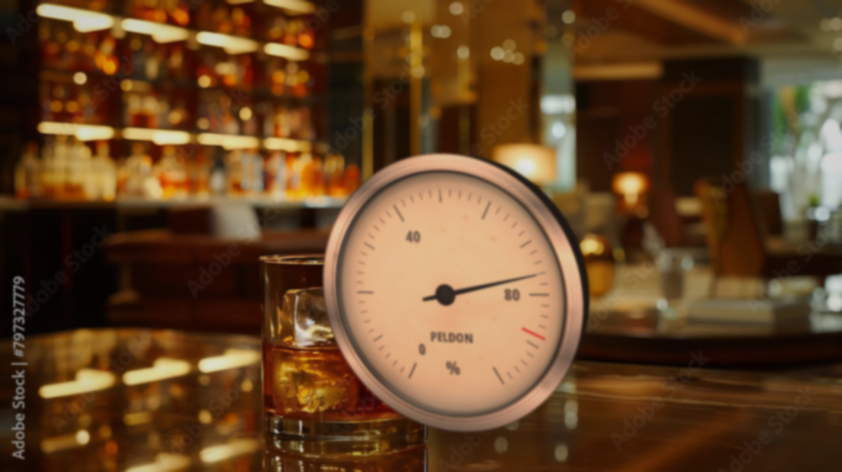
76
